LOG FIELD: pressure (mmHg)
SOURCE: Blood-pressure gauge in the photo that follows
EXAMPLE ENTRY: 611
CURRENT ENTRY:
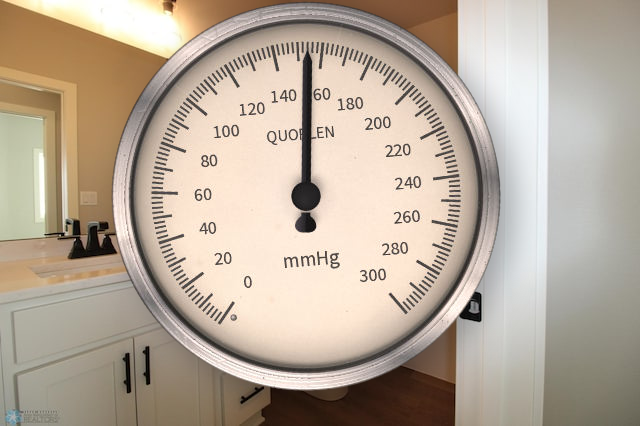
154
